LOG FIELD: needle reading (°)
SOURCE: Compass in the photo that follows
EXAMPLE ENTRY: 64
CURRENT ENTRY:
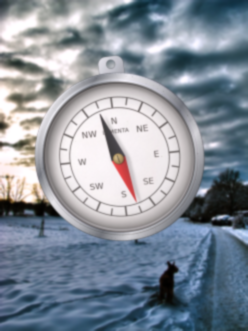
165
